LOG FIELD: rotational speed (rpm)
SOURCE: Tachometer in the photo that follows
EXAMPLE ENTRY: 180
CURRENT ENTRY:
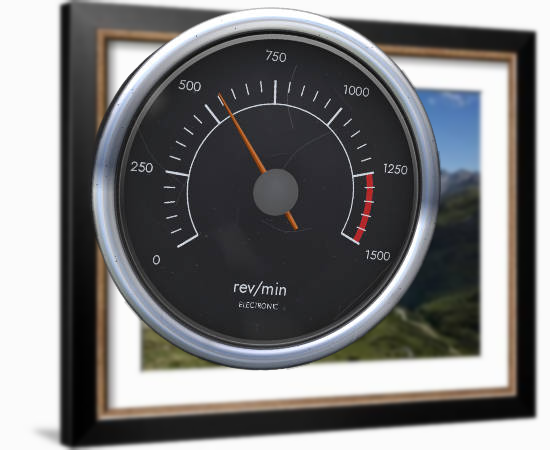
550
